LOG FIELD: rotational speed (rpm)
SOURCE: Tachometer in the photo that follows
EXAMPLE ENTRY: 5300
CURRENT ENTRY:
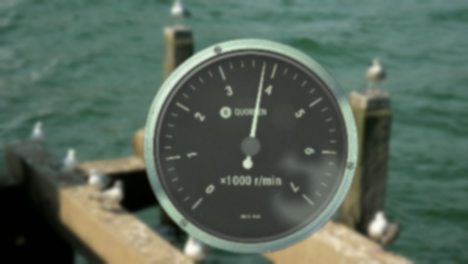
3800
